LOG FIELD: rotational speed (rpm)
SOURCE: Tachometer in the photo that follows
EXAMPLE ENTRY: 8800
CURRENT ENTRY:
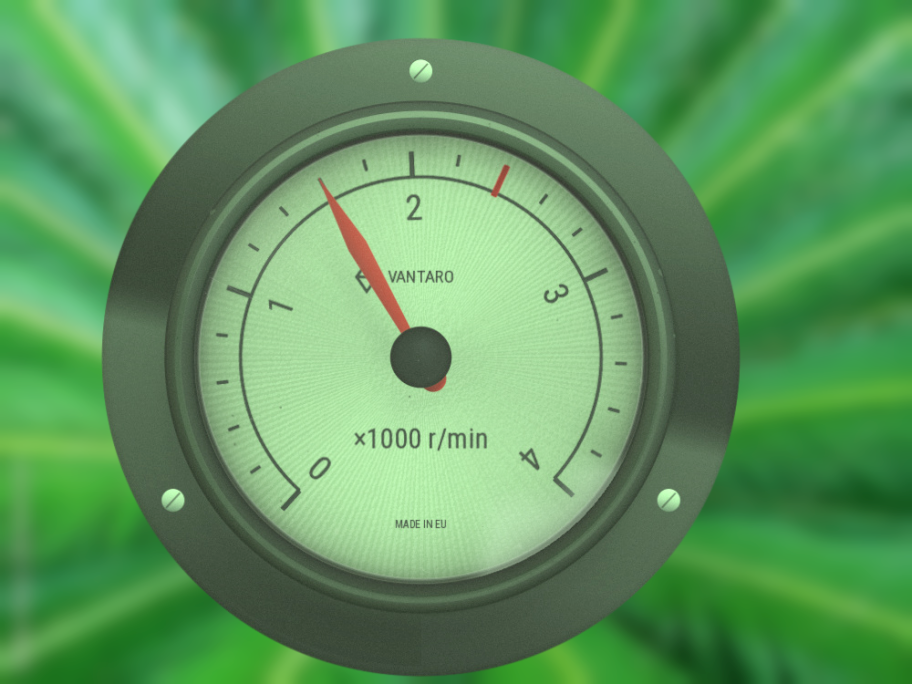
1600
